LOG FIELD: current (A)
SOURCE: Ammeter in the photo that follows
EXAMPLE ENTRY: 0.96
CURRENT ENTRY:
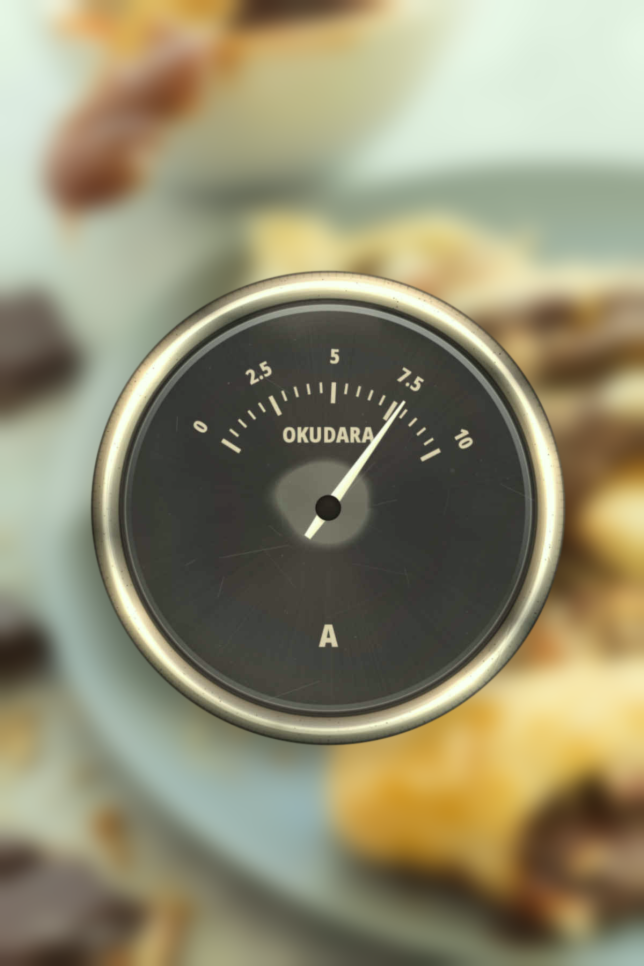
7.75
